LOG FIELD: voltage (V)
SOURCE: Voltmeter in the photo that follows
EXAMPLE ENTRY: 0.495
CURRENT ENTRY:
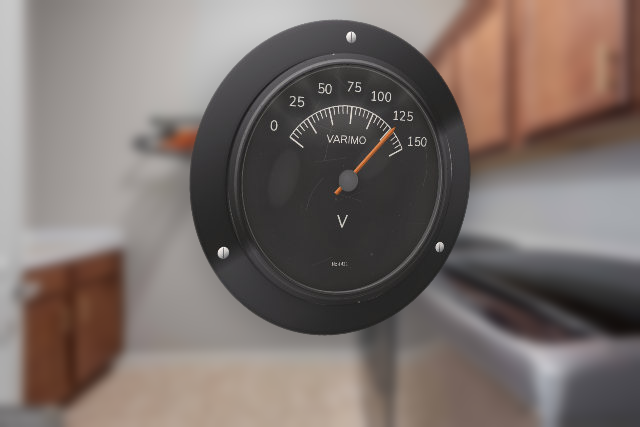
125
